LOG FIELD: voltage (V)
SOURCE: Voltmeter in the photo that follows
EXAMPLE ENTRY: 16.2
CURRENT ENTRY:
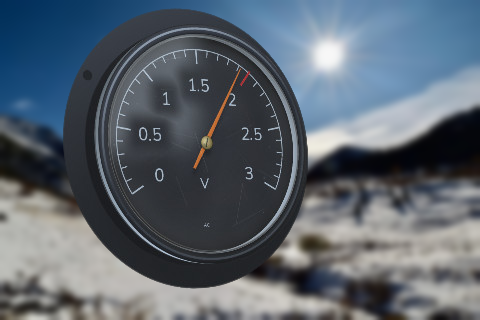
1.9
